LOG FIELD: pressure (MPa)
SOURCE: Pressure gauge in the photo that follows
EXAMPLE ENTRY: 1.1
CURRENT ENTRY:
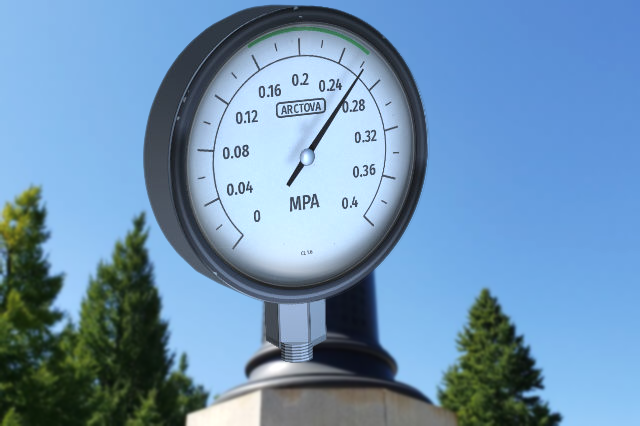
0.26
